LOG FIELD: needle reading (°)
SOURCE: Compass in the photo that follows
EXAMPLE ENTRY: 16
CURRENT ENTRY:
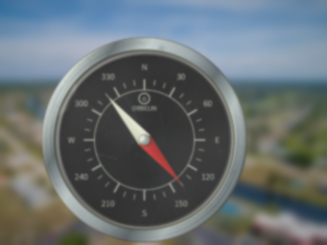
140
